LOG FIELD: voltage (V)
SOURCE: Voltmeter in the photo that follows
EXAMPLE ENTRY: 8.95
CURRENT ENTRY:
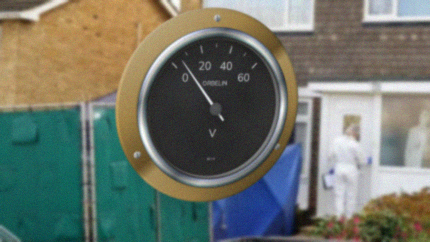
5
